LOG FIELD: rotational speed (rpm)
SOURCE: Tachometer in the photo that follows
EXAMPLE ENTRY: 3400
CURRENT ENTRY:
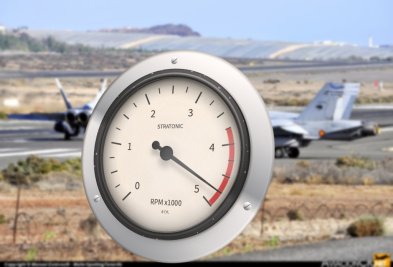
4750
